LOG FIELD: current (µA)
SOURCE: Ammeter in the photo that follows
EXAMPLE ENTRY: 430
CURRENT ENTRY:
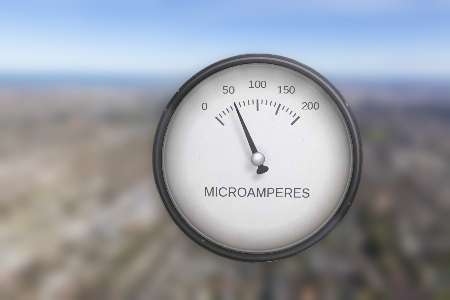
50
